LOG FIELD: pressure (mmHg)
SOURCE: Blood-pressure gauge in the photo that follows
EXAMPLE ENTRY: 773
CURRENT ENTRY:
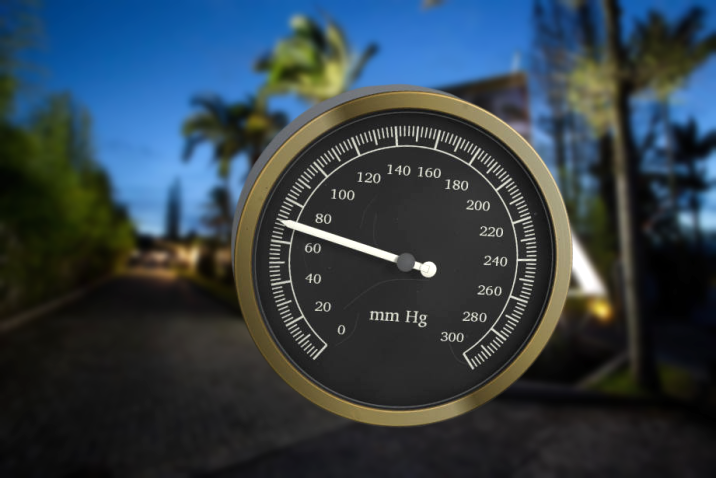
70
